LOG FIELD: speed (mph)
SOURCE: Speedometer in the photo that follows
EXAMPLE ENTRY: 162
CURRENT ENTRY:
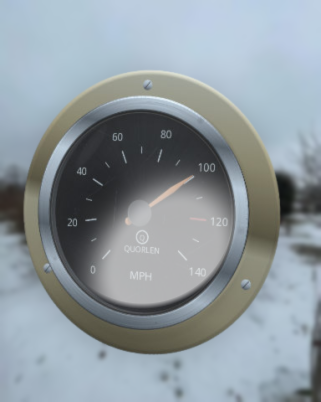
100
